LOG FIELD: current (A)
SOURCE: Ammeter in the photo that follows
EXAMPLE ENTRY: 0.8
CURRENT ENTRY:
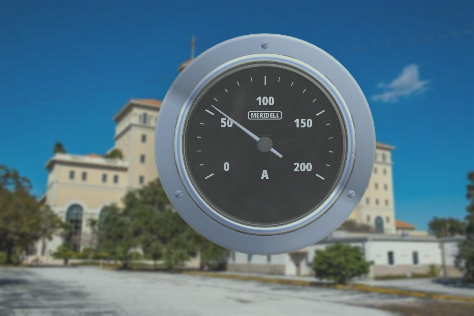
55
